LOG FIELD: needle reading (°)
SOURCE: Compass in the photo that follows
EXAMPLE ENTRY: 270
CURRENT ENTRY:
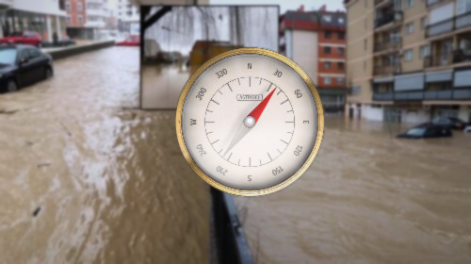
37.5
